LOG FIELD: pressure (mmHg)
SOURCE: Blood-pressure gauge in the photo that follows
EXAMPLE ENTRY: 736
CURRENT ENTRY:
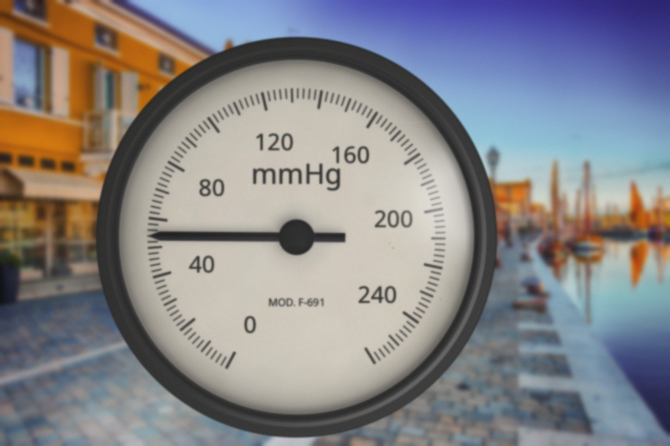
54
